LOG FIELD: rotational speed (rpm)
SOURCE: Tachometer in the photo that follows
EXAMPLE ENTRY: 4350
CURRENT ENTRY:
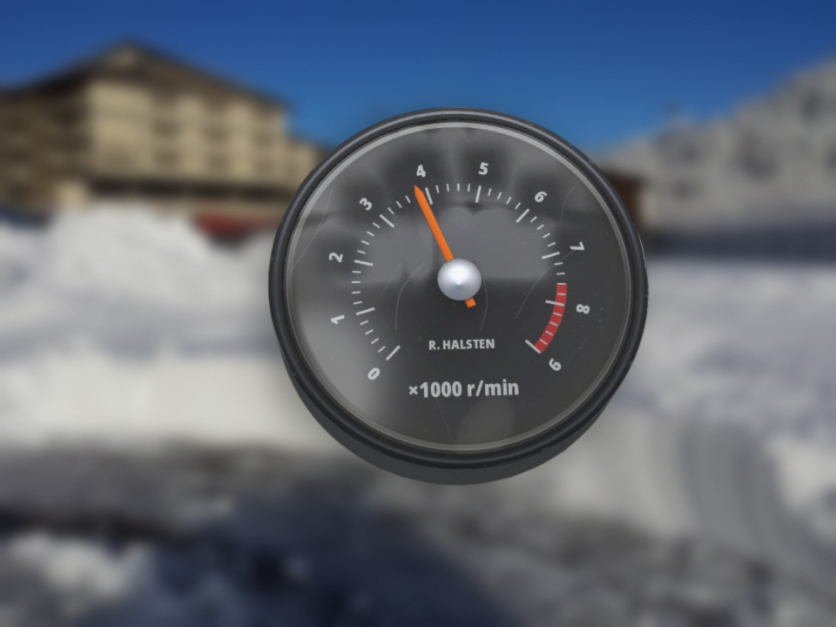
3800
